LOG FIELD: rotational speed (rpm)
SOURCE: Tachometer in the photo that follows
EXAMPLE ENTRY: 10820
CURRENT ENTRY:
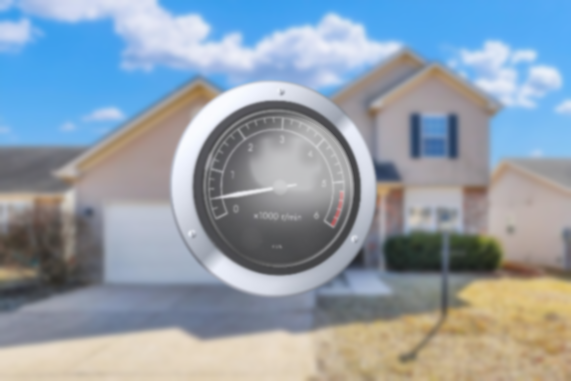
400
